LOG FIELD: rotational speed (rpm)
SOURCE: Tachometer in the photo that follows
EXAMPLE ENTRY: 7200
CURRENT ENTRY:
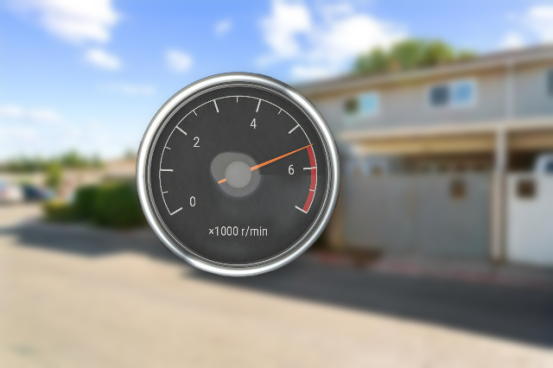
5500
